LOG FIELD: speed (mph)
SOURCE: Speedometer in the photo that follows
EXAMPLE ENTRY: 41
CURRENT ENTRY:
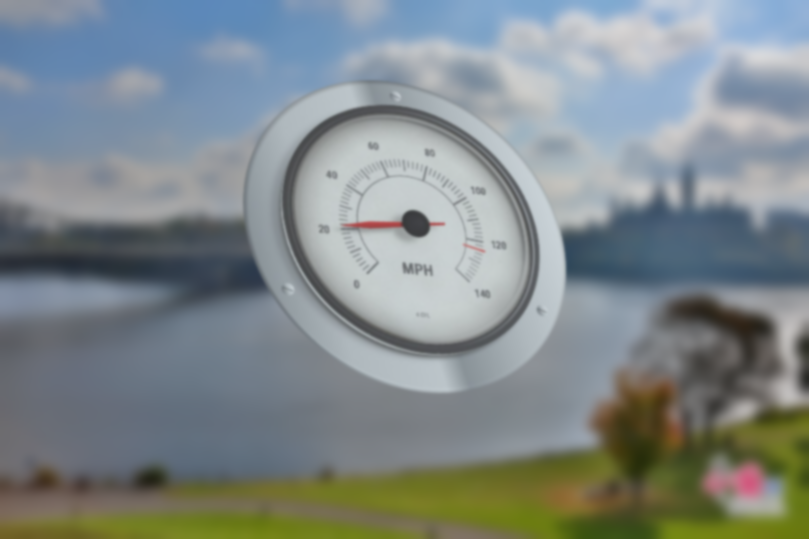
20
